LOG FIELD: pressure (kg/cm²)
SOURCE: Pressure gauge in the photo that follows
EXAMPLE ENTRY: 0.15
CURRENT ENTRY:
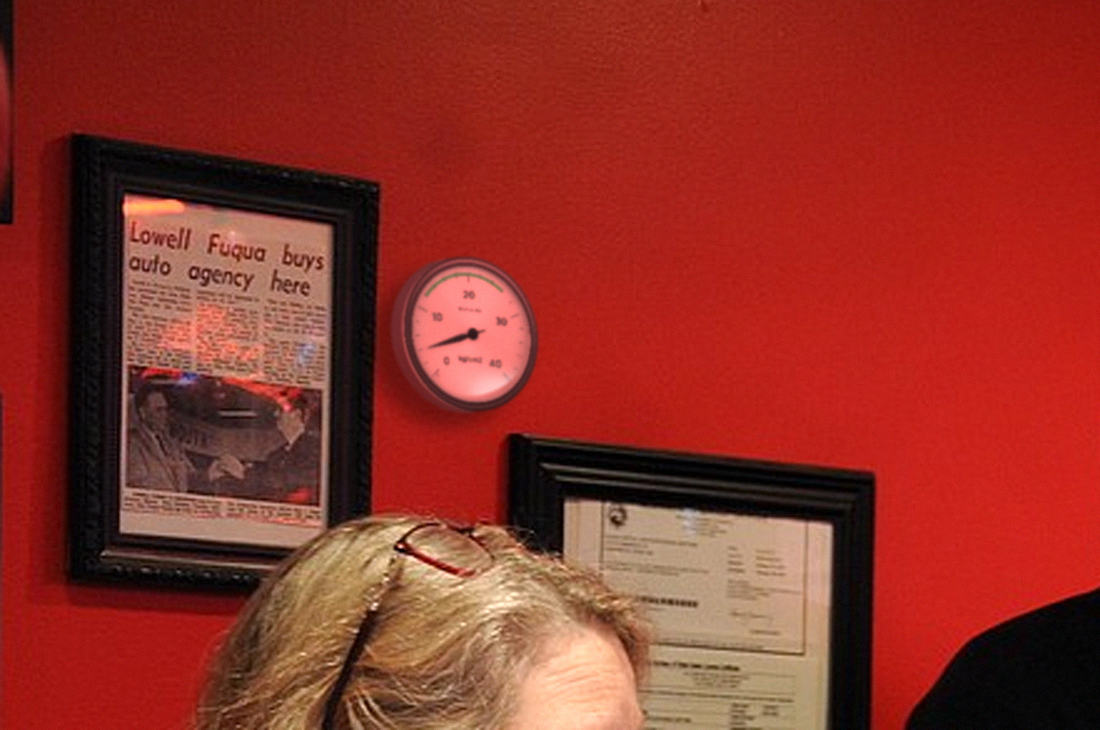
4
